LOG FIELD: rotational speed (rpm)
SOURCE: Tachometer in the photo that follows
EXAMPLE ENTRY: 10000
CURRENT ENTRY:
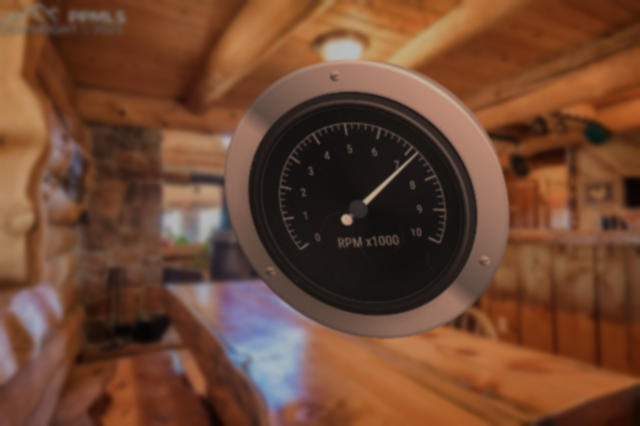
7200
